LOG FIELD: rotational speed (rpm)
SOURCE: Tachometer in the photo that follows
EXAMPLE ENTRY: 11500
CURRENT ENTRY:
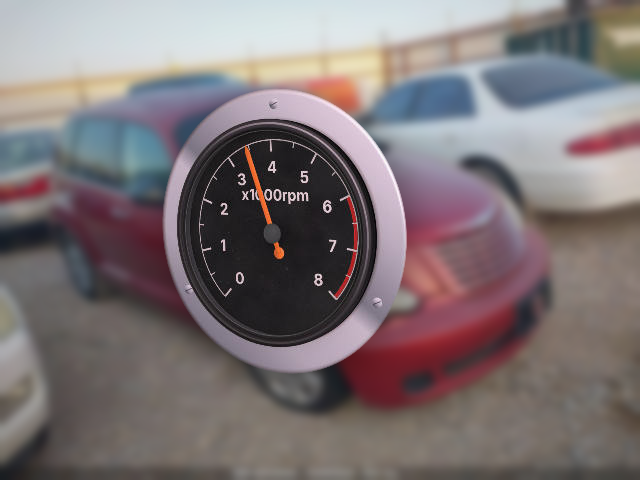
3500
